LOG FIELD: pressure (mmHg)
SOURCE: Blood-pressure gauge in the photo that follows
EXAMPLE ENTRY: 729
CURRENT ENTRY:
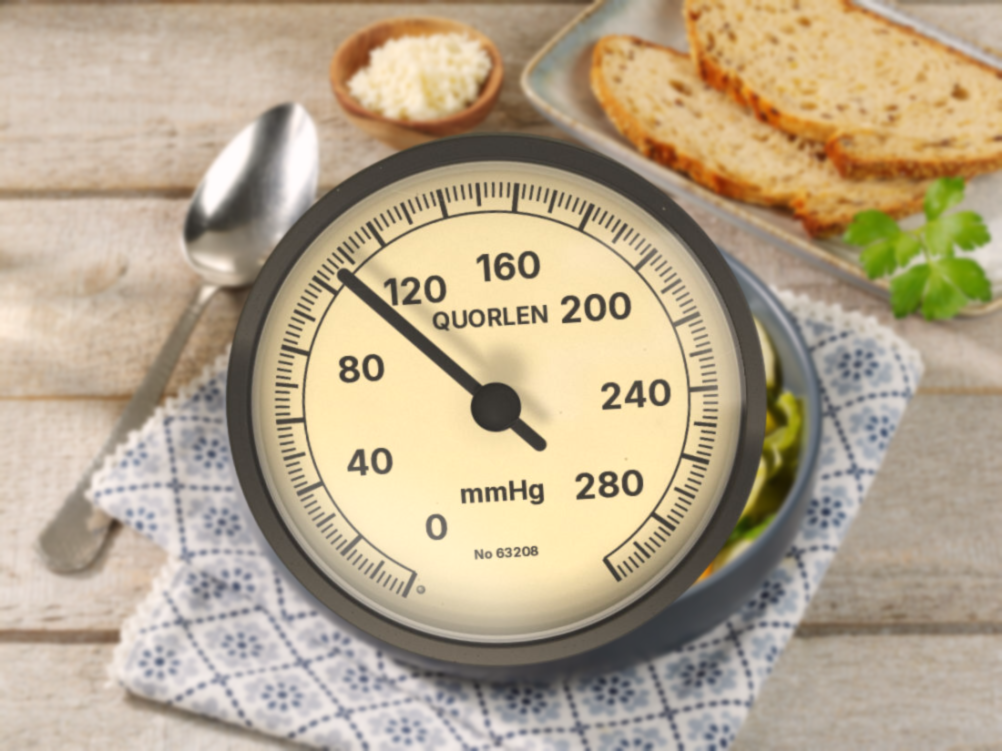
106
